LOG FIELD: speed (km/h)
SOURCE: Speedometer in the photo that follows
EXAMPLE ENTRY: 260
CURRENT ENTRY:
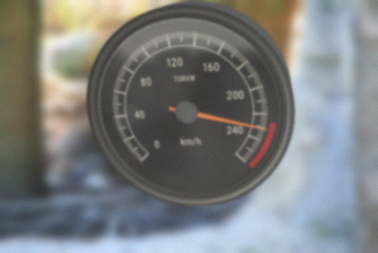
230
